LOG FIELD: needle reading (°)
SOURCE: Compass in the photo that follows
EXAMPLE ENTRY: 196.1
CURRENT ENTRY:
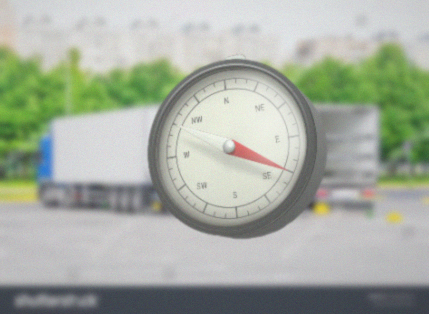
120
